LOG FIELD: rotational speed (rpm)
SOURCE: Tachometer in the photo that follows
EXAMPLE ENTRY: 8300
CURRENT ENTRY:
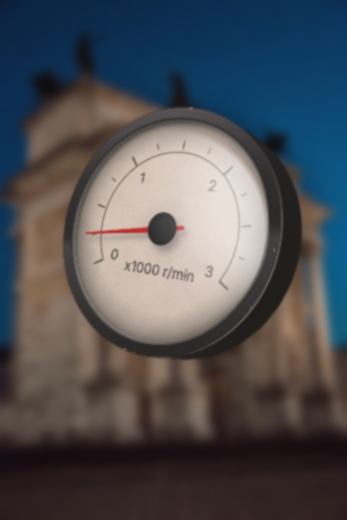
250
